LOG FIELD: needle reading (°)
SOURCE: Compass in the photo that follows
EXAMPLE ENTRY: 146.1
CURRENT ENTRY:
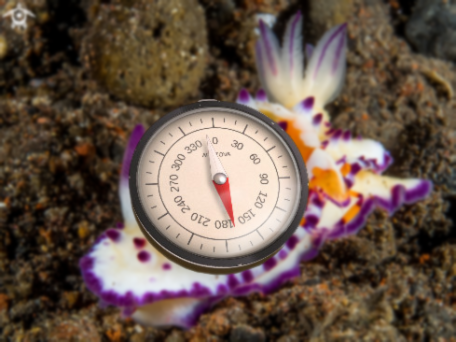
170
